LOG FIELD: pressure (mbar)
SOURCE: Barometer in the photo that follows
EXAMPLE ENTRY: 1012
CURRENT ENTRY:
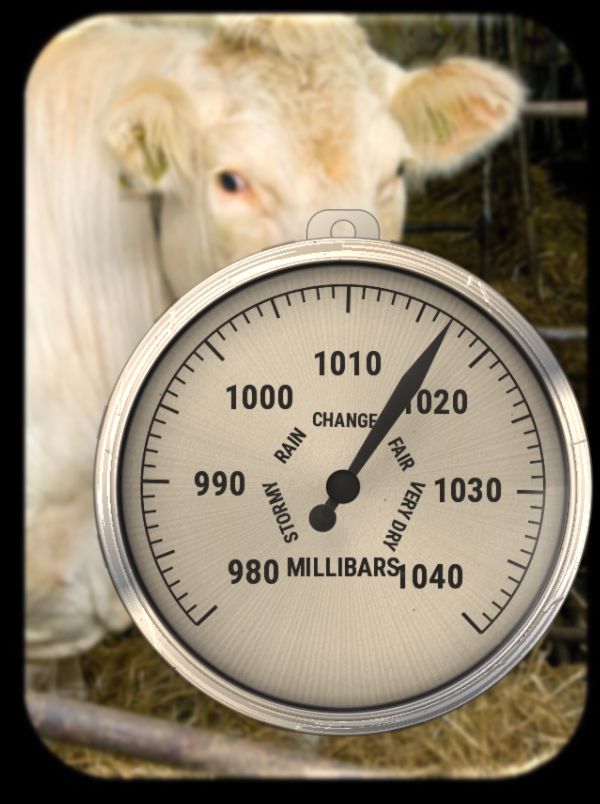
1017
